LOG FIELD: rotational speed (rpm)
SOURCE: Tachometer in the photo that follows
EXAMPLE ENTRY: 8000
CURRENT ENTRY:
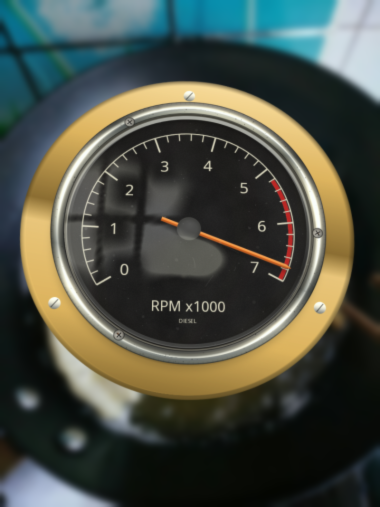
6800
